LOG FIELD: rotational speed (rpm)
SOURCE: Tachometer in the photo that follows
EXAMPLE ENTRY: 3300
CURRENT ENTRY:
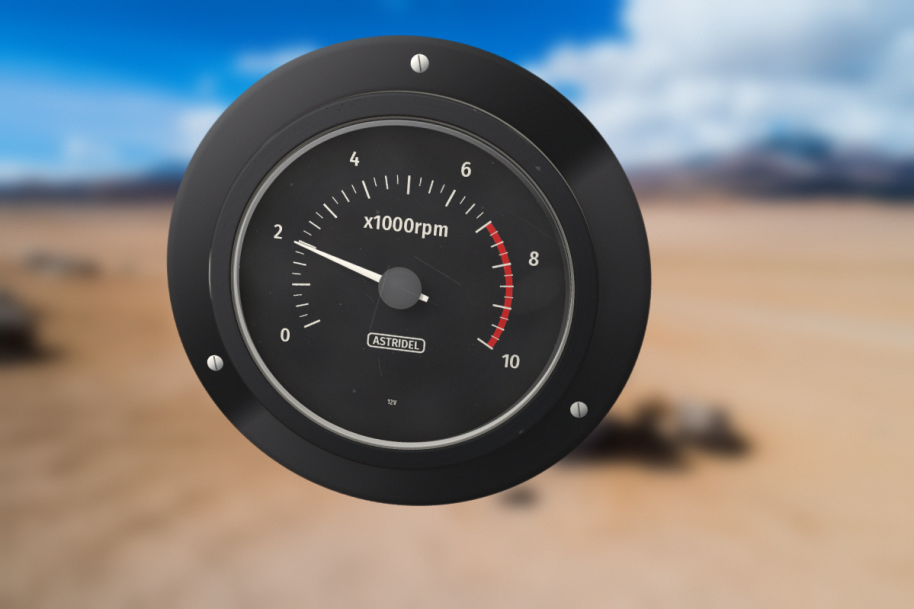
2000
